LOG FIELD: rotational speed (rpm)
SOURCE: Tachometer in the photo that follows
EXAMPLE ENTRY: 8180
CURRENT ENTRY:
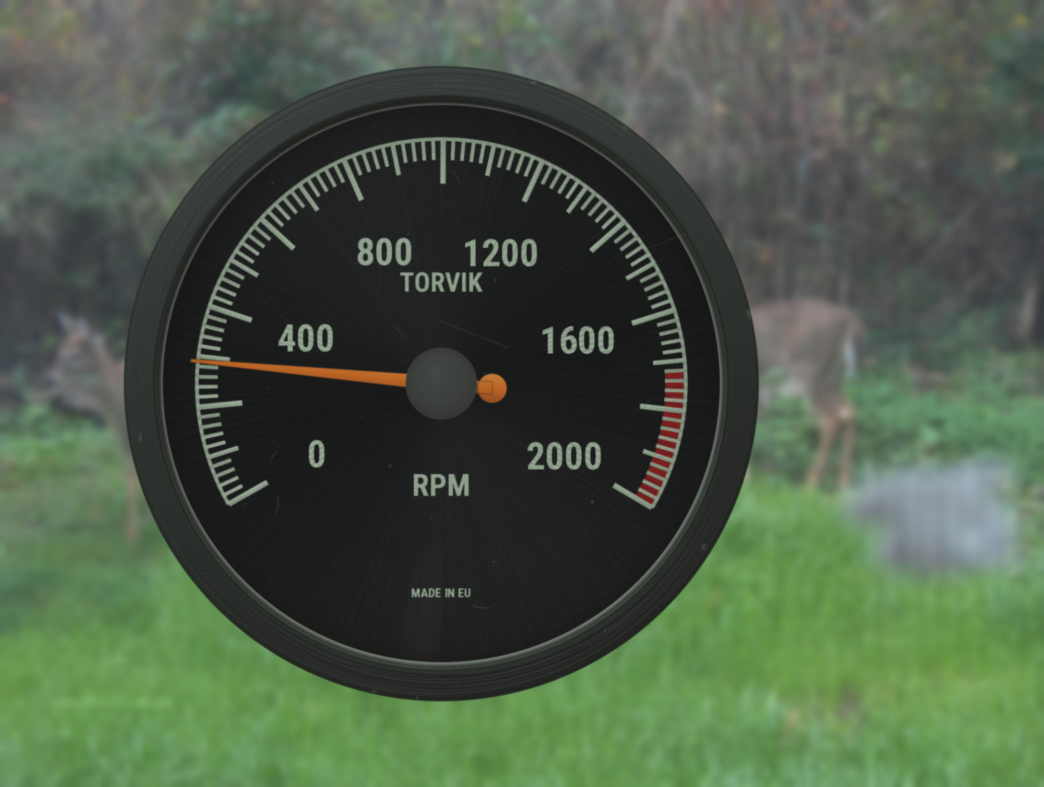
290
